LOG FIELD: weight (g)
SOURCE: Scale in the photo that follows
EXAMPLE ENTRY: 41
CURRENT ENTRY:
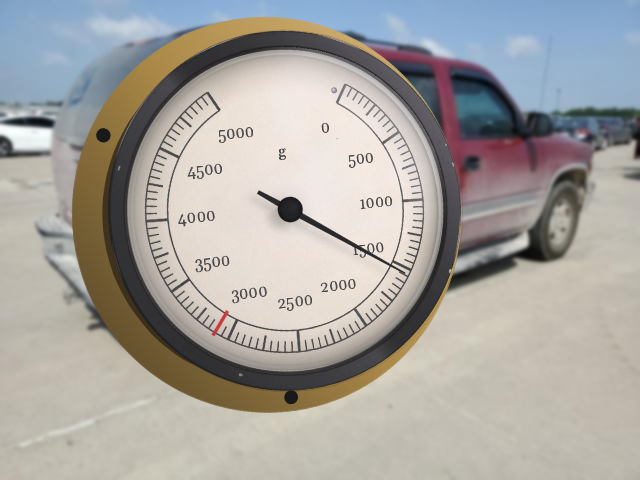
1550
